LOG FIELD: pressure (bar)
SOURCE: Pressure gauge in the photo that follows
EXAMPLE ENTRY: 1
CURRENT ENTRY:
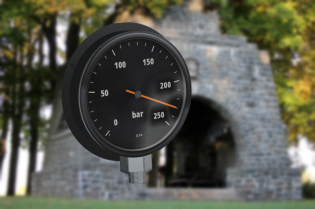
230
